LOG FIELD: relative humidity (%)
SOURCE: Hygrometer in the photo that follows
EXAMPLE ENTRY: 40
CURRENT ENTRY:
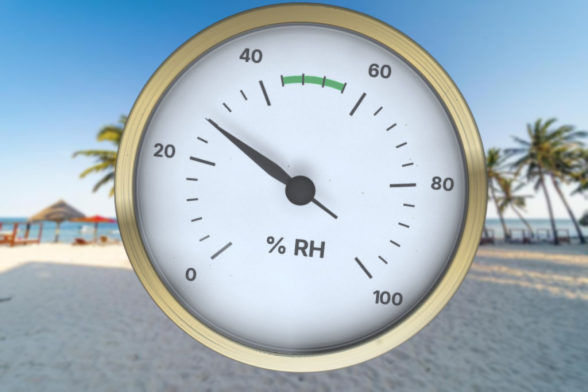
28
